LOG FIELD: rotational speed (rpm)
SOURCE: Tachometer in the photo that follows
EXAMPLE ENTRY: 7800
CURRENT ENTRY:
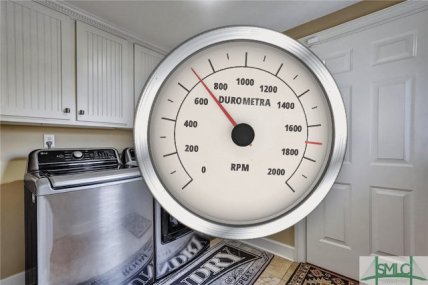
700
